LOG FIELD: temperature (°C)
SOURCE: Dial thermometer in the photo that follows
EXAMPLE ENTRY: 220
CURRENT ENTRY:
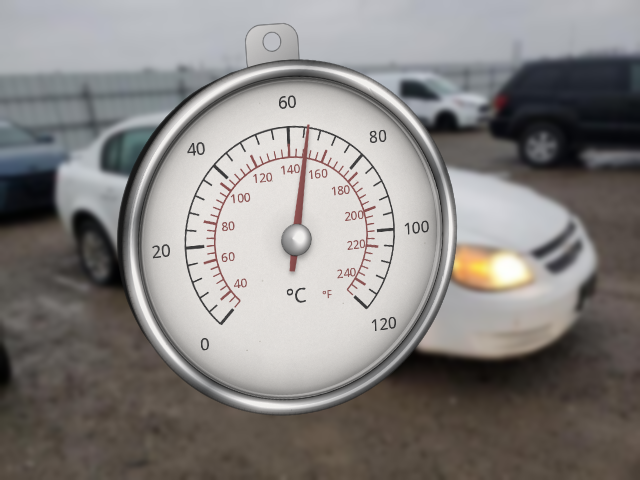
64
